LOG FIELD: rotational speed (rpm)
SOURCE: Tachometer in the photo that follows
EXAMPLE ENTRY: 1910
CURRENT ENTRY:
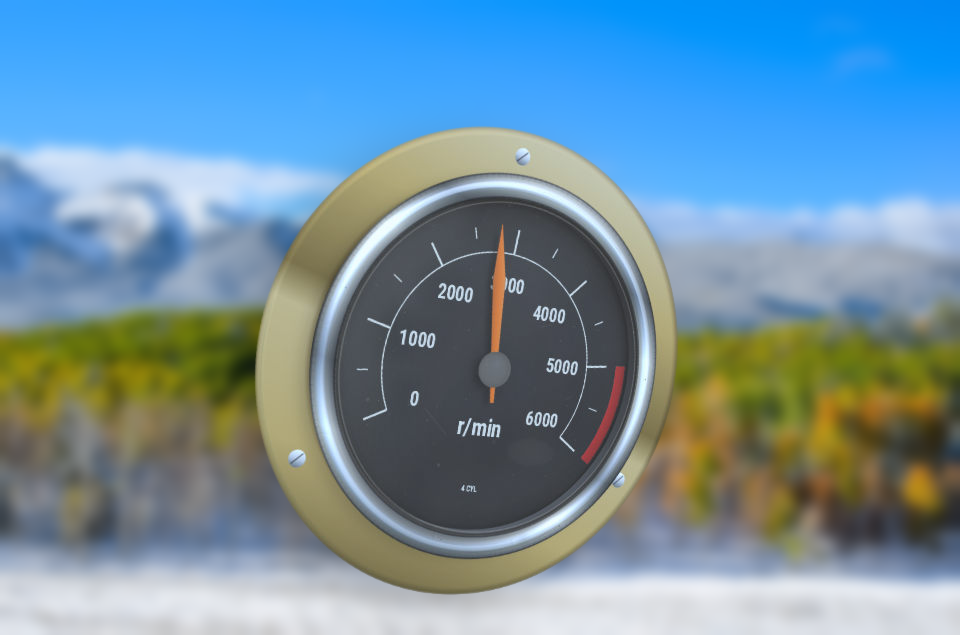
2750
